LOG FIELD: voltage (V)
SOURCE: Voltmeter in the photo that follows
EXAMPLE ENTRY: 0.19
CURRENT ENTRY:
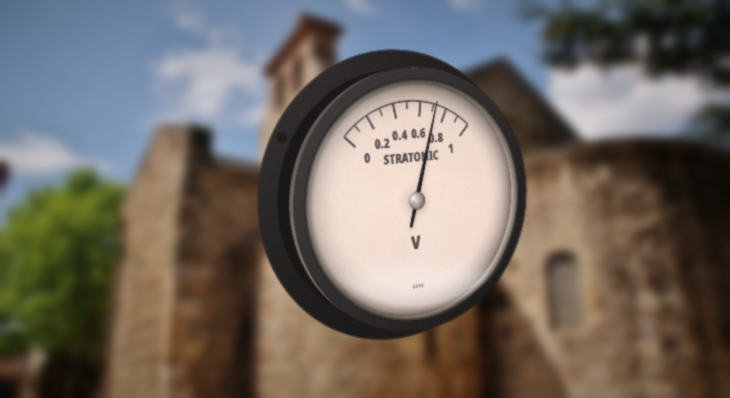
0.7
